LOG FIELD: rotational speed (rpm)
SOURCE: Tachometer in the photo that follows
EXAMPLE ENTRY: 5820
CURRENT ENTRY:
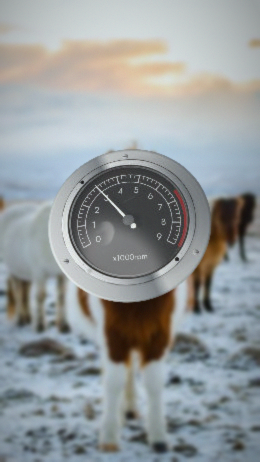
3000
